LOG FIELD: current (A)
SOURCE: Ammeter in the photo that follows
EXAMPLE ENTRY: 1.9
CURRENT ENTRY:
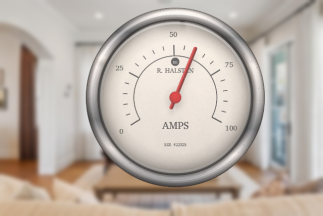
60
